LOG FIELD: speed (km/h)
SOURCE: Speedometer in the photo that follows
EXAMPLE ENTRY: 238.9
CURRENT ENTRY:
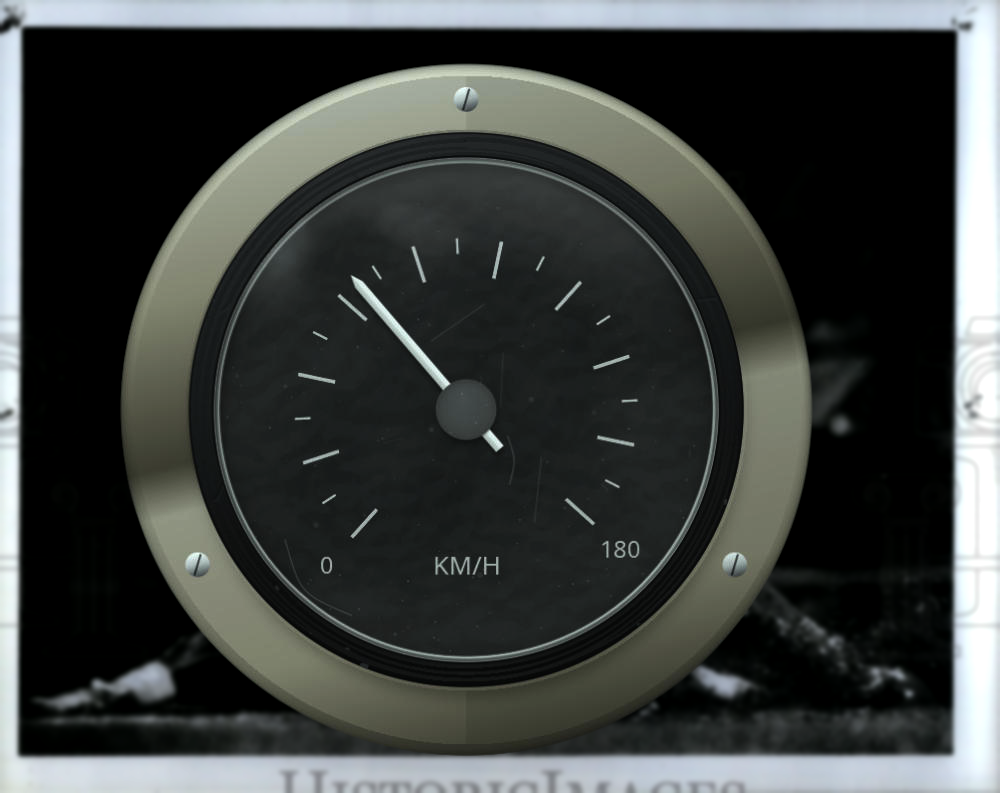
65
